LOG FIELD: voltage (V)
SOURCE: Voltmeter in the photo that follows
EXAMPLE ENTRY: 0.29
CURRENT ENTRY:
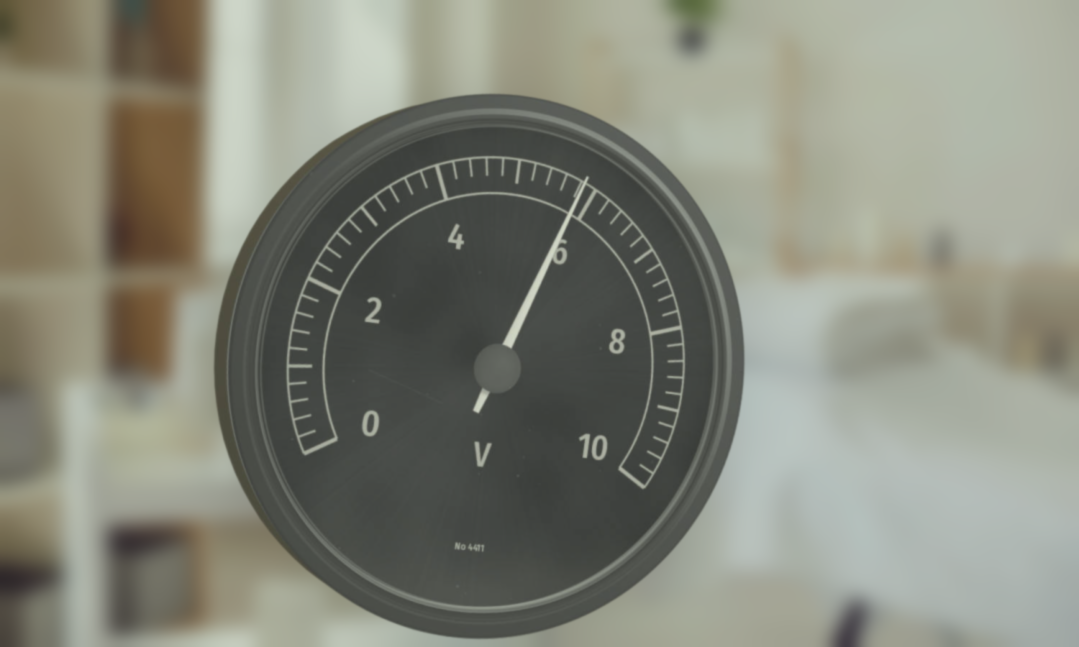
5.8
